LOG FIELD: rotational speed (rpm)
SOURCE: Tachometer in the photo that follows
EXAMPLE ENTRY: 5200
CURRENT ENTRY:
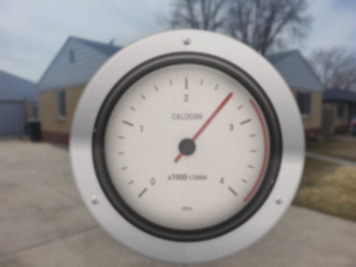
2600
